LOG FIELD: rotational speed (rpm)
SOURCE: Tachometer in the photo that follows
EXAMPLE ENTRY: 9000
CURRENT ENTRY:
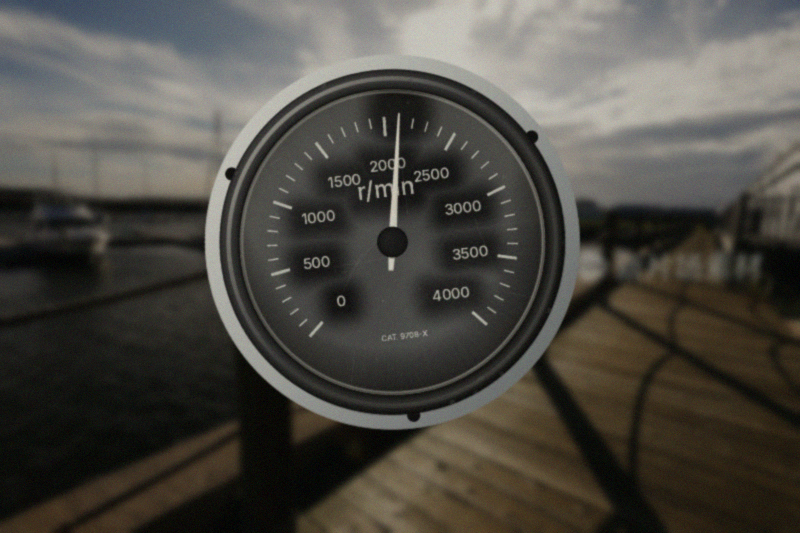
2100
